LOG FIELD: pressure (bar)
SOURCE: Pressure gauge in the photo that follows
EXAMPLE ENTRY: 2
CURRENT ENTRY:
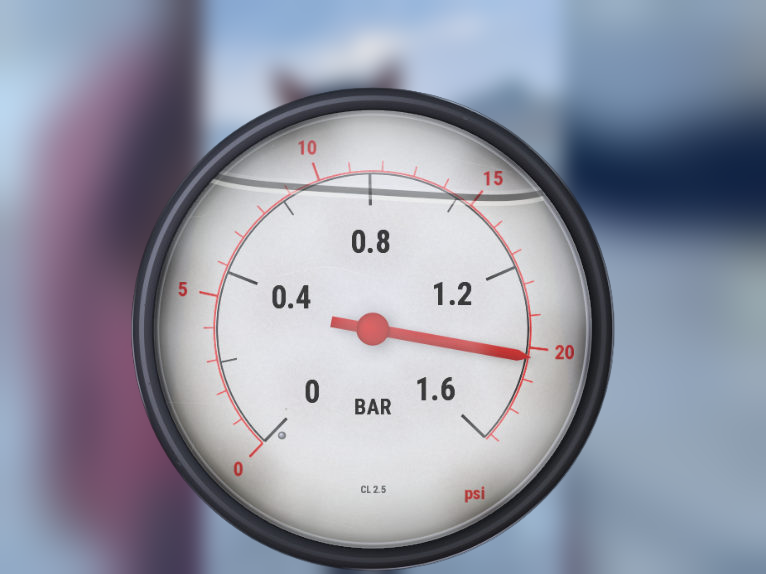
1.4
